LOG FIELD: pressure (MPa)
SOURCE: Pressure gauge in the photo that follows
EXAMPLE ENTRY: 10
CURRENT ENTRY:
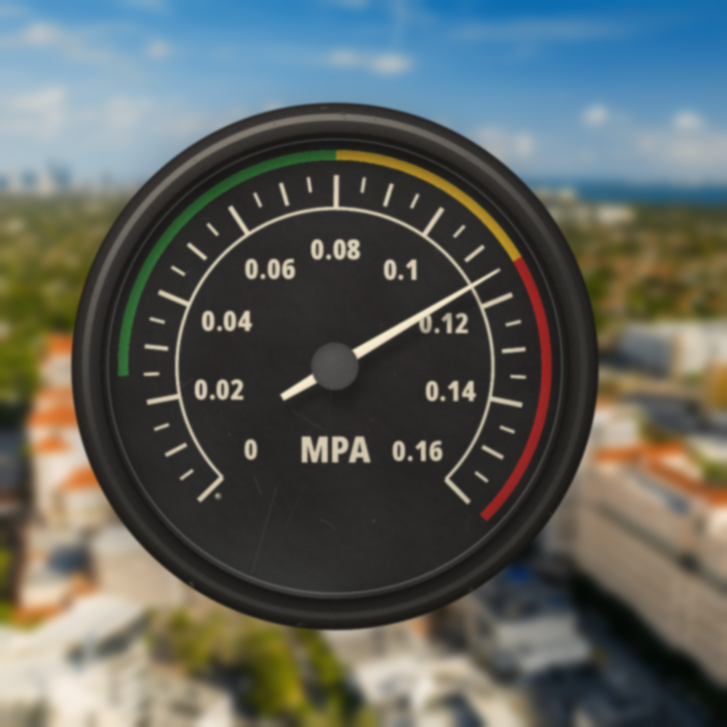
0.115
